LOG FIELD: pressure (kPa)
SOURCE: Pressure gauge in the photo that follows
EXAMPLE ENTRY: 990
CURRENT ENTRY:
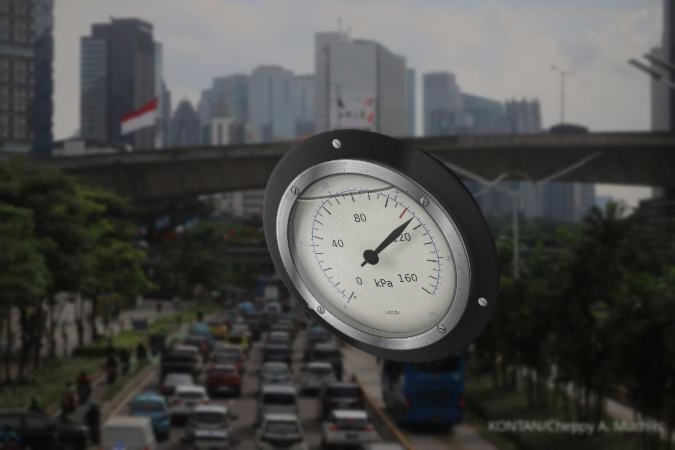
115
